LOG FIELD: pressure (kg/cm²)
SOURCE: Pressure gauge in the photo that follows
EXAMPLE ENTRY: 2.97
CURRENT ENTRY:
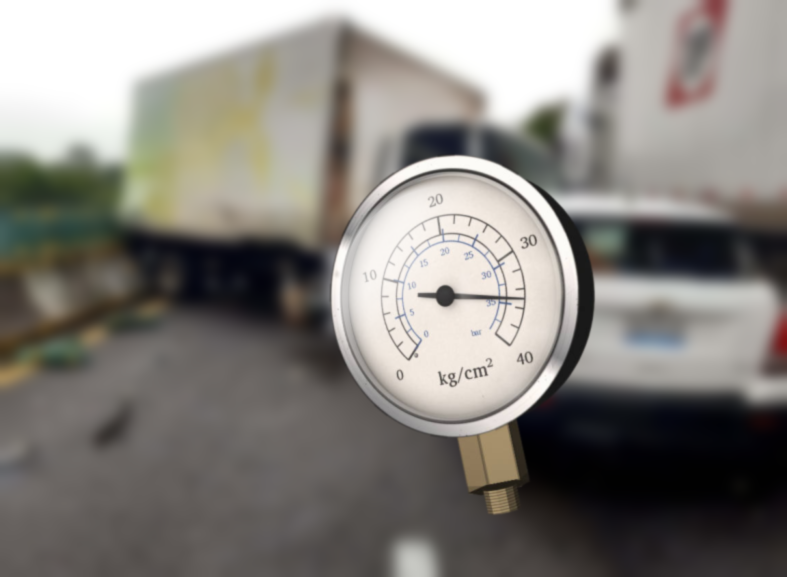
35
